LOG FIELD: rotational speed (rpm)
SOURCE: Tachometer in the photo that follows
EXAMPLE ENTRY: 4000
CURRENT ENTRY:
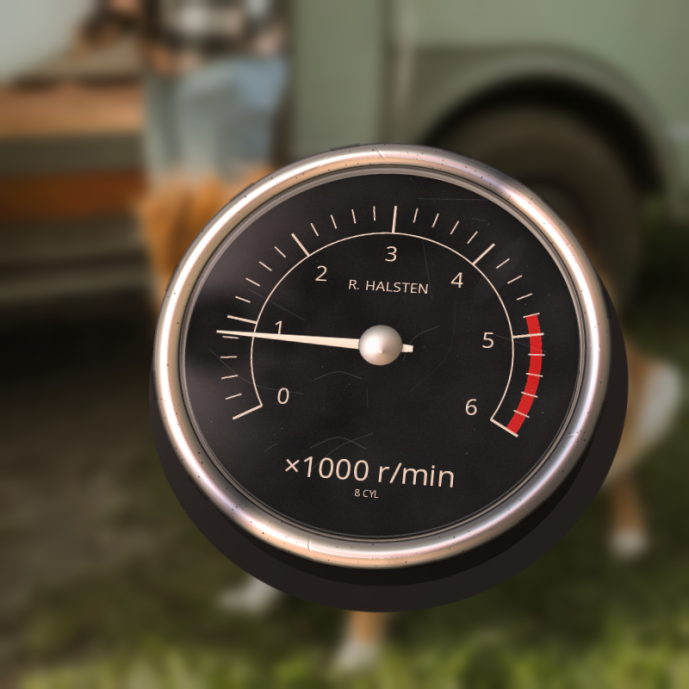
800
